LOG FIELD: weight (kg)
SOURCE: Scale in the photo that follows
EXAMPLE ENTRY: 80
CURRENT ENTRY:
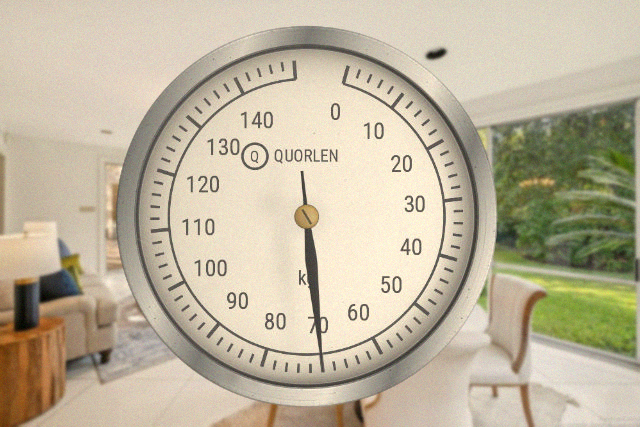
70
